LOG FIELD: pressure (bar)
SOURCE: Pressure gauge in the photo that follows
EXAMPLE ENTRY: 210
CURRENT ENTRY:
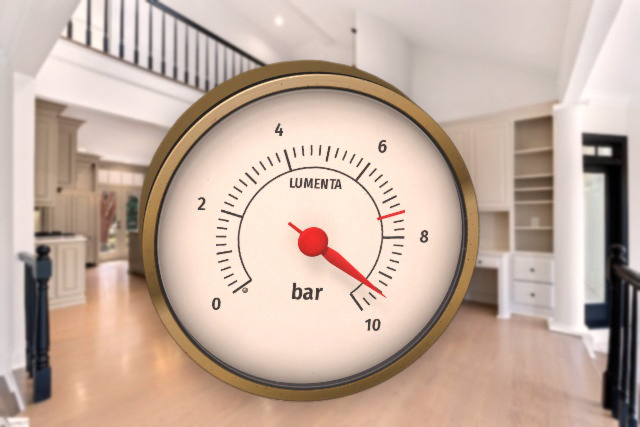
9.4
